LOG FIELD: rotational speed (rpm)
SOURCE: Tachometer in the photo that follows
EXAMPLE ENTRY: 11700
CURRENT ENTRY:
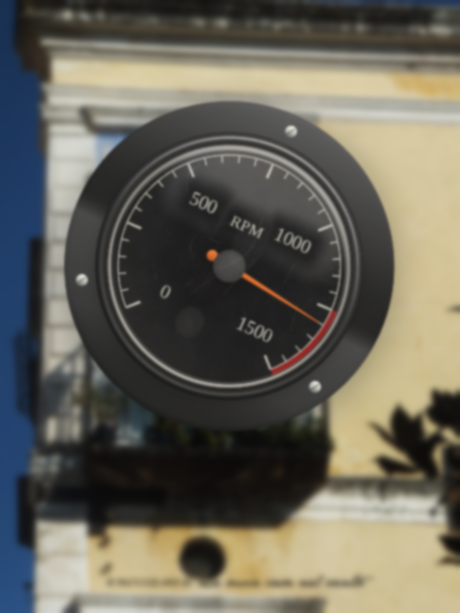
1300
